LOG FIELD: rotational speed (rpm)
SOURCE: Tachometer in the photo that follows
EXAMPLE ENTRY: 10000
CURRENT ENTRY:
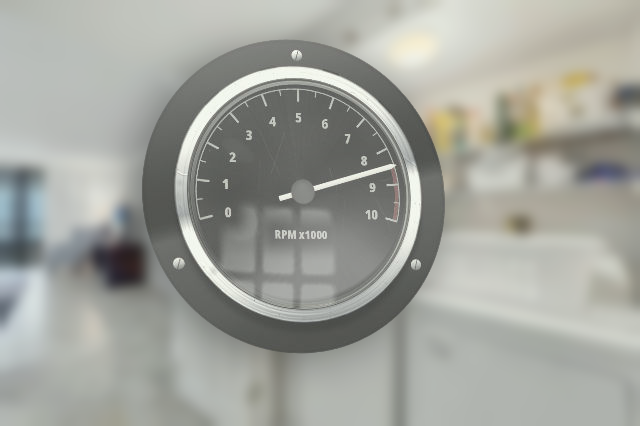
8500
